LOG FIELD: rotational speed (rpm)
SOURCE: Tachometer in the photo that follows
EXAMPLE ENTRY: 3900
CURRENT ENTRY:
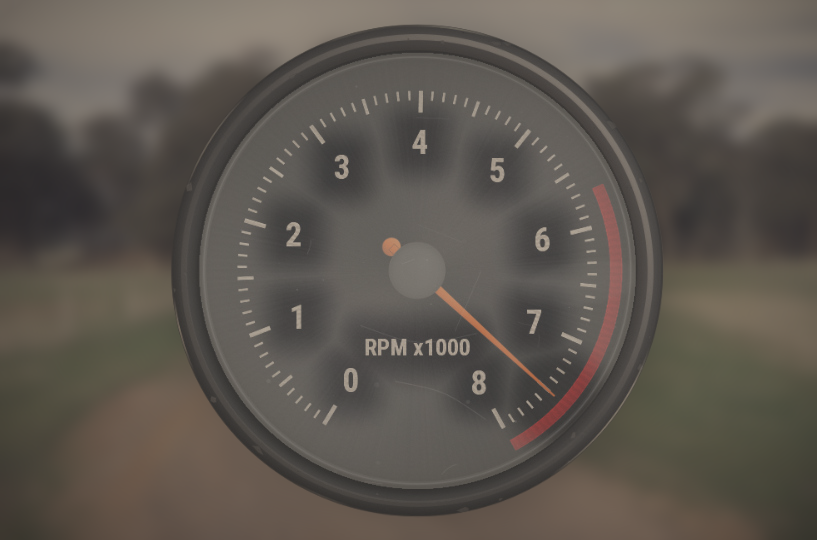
7500
